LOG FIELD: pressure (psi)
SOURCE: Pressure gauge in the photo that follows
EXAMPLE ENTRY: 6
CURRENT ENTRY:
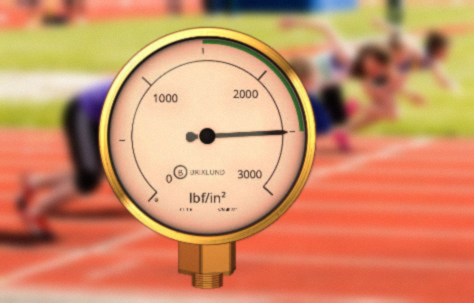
2500
